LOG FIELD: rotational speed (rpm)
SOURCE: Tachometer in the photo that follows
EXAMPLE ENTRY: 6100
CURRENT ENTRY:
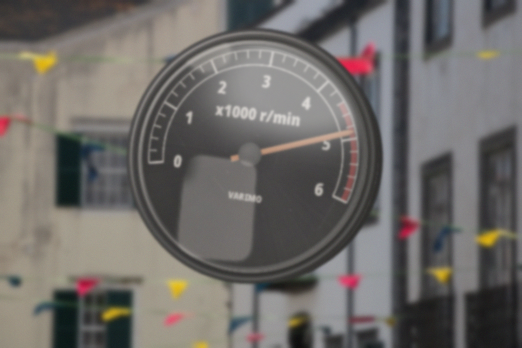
4900
